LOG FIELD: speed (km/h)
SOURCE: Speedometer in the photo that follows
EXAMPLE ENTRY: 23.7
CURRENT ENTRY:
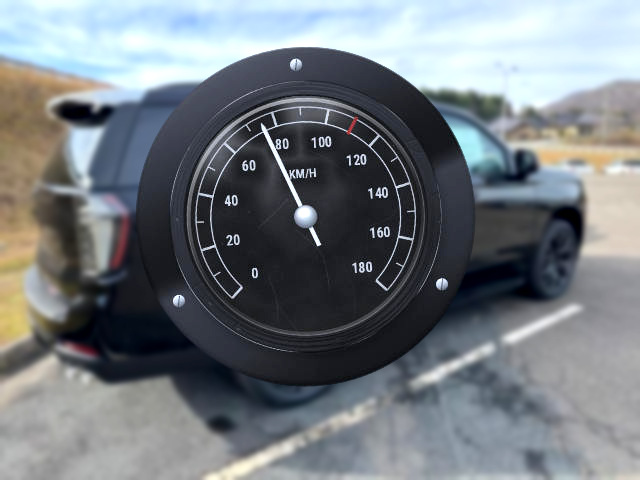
75
